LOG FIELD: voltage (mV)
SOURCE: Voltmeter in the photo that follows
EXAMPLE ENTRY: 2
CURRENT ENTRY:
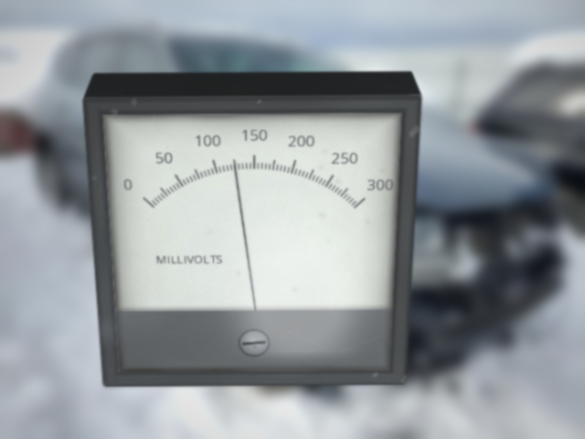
125
